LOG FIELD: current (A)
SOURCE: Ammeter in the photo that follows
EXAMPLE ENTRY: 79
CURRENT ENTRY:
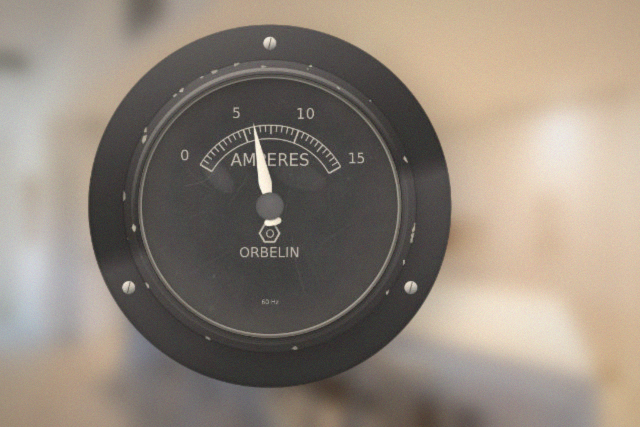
6
